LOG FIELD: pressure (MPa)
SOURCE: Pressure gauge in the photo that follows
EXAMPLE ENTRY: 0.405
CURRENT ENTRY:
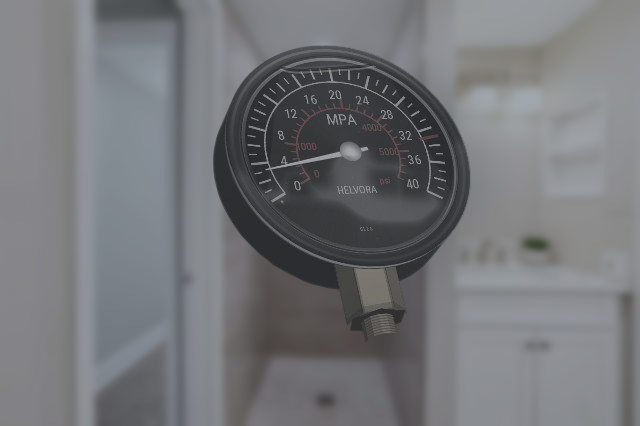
3
